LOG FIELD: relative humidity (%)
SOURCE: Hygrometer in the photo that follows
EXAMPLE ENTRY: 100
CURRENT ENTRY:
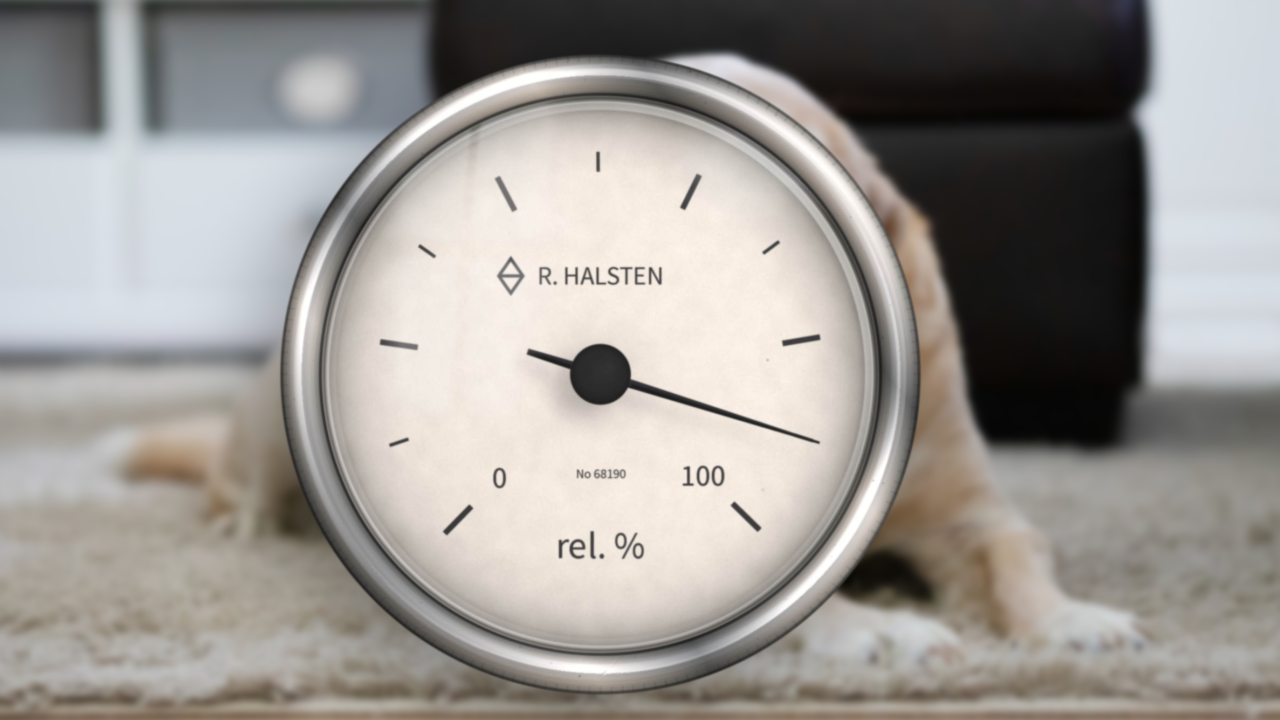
90
